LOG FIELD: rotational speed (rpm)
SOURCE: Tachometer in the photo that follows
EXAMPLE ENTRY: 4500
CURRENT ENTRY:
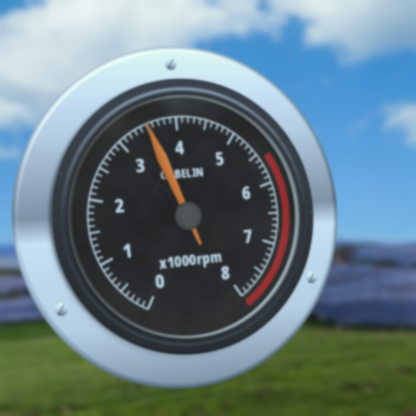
3500
